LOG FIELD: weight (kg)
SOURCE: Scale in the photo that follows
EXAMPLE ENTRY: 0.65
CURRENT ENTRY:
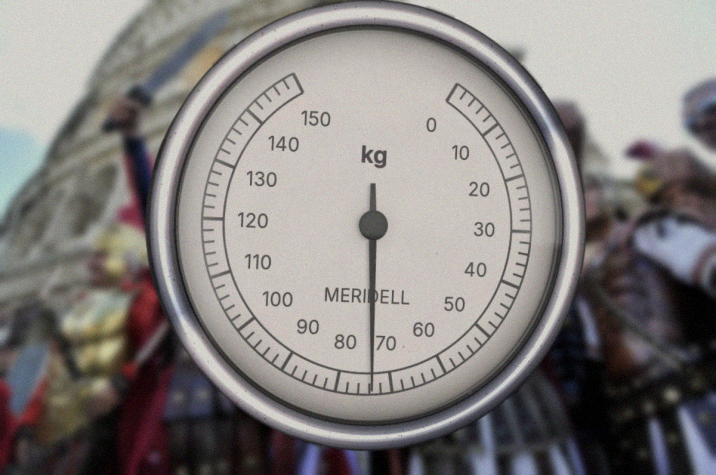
74
